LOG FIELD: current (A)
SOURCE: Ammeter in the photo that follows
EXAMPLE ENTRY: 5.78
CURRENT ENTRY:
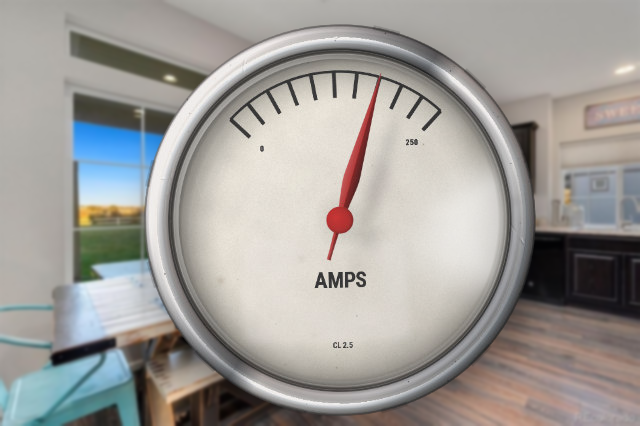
175
